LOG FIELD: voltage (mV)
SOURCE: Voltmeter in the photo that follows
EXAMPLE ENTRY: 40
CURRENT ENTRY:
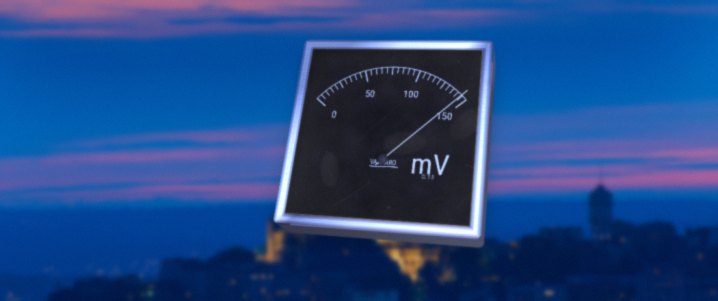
145
